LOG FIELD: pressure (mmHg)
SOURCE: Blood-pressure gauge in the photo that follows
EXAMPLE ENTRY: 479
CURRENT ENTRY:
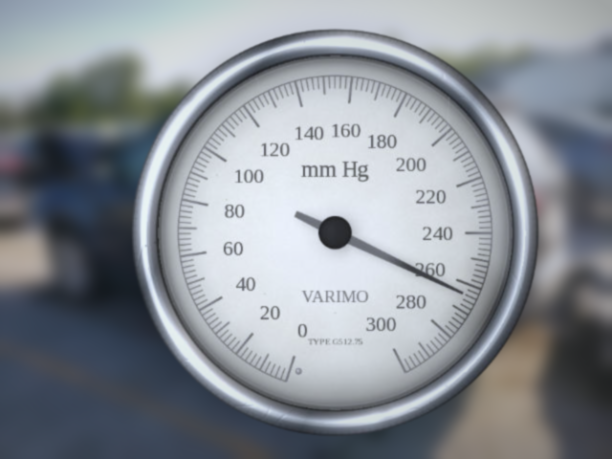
264
